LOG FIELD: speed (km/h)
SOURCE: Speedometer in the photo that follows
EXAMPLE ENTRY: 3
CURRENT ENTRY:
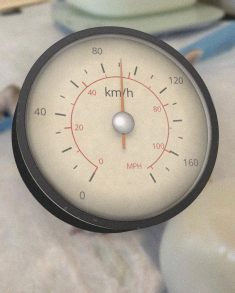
90
